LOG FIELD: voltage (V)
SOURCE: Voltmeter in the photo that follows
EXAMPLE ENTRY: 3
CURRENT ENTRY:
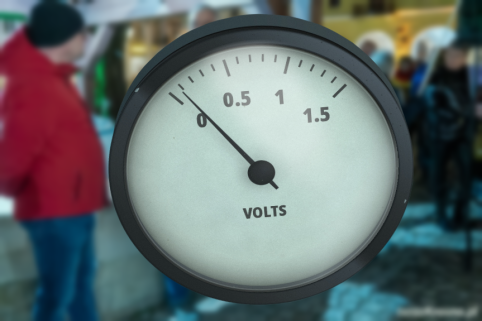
0.1
